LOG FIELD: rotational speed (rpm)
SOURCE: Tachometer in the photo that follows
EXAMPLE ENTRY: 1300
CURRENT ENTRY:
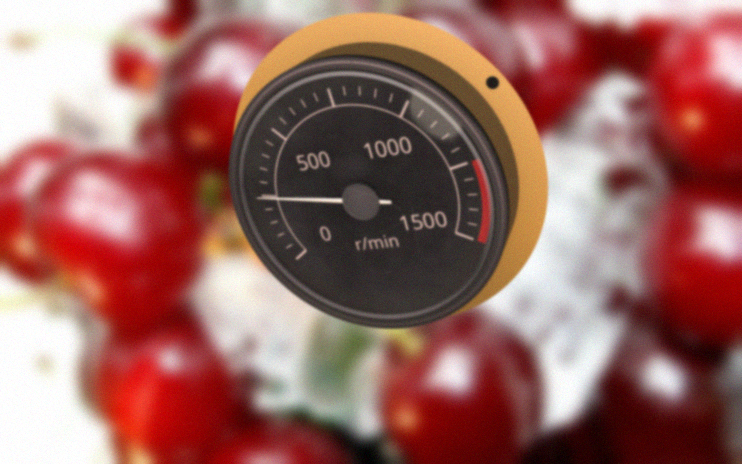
250
